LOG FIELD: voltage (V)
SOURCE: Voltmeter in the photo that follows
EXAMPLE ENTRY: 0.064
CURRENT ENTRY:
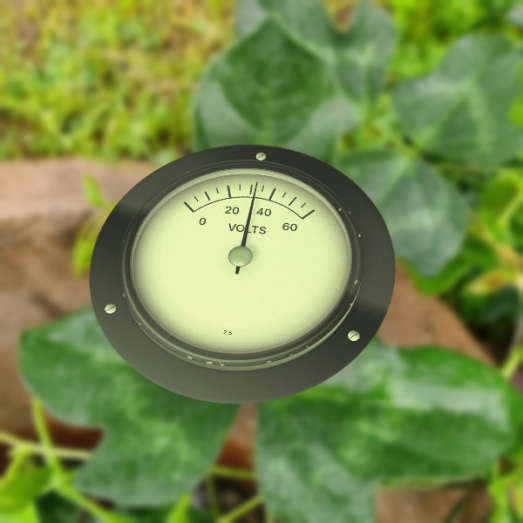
32.5
